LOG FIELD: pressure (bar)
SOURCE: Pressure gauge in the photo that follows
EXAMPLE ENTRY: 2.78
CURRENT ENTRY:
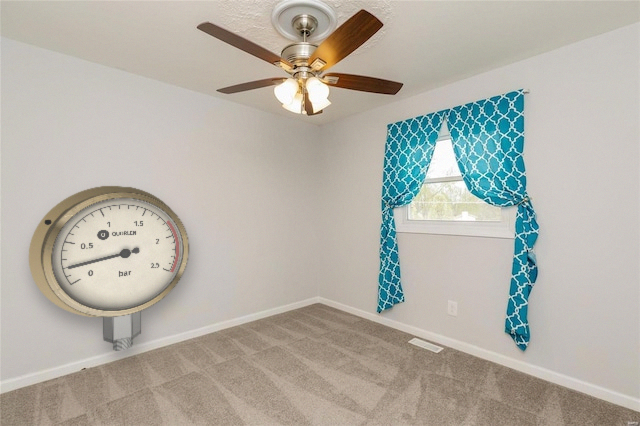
0.2
